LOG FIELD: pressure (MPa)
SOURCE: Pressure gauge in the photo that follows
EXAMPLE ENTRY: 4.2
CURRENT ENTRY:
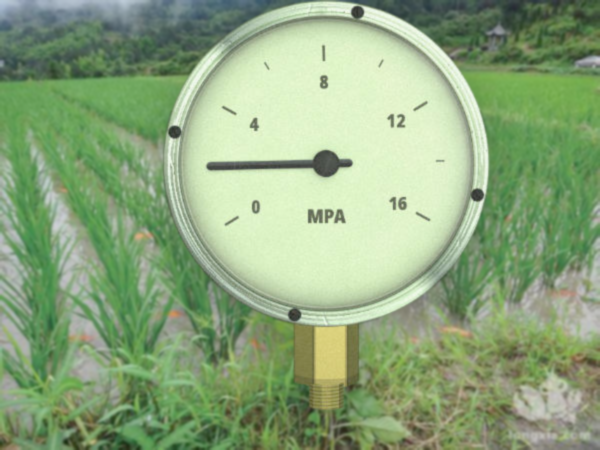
2
